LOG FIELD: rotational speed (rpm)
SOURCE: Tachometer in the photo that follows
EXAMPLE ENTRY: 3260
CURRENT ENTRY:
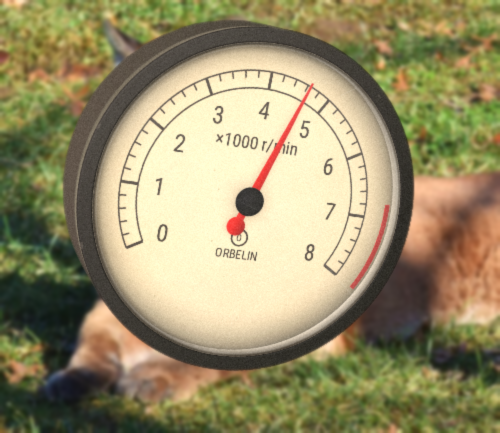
4600
